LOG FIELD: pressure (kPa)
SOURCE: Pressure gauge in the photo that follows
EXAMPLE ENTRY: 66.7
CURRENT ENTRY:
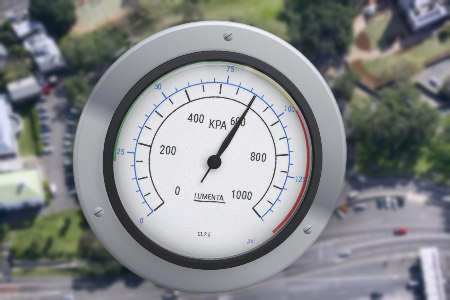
600
